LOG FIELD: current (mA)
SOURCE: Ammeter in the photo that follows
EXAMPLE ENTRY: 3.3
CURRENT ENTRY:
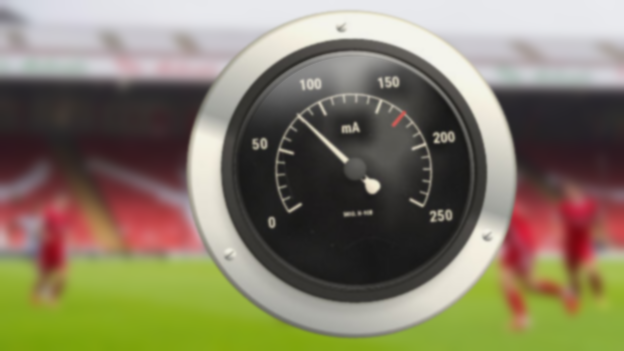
80
